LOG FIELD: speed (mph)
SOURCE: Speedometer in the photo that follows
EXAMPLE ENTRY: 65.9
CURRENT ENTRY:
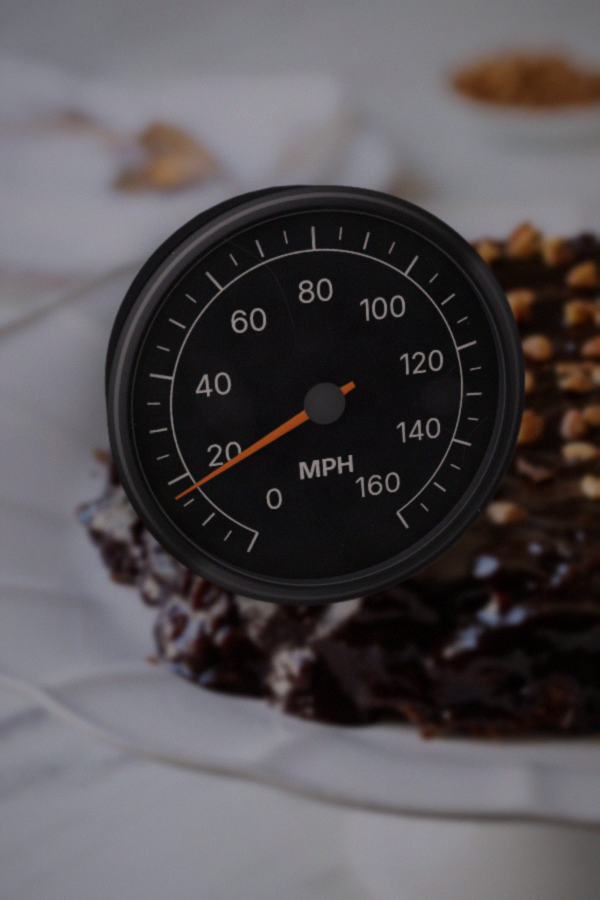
17.5
